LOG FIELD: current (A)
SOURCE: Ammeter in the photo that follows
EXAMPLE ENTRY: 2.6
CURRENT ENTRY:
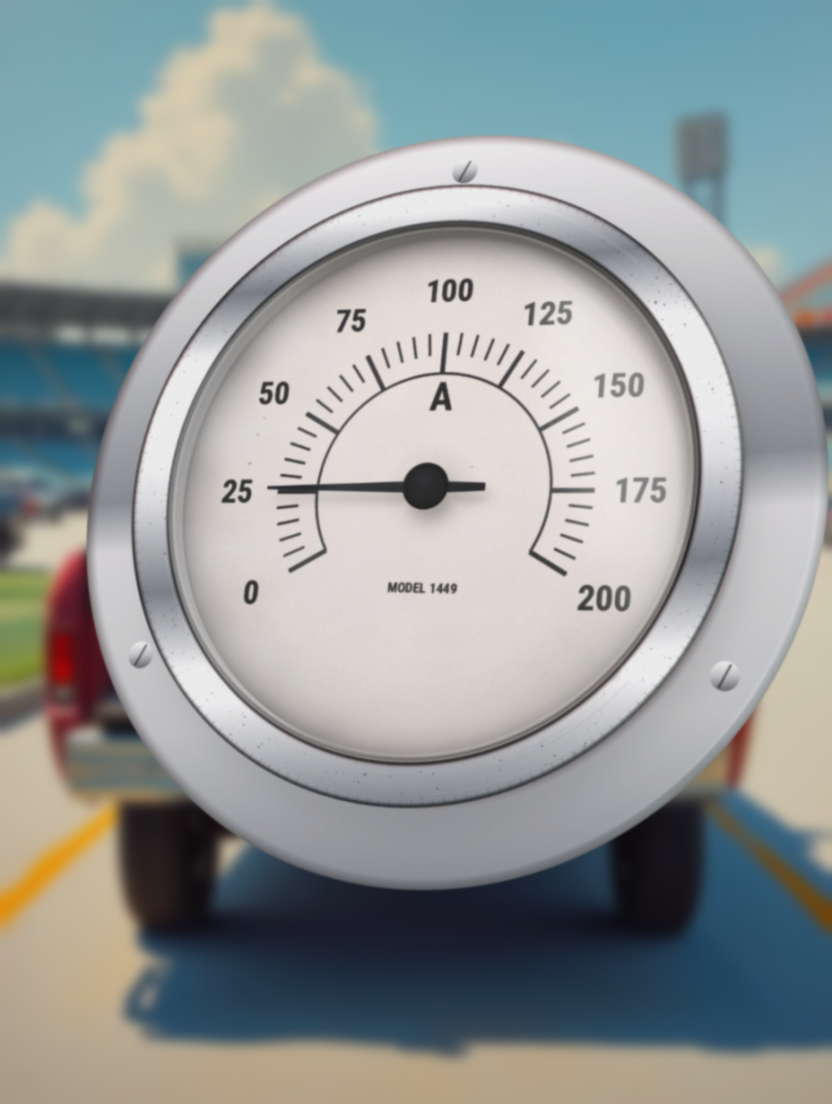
25
